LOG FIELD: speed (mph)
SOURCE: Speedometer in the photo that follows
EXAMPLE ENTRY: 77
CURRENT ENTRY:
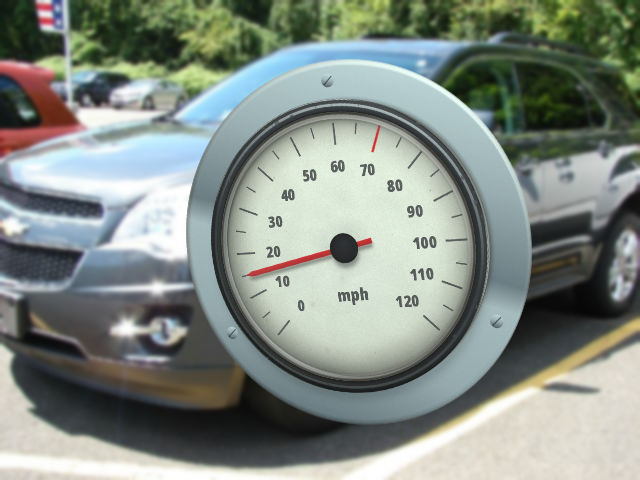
15
